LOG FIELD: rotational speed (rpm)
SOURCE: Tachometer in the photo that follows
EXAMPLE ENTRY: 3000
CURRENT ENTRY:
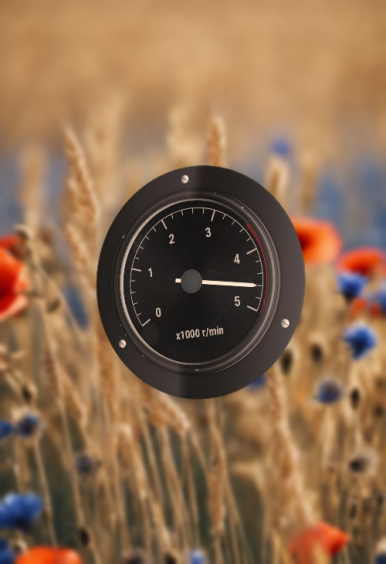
4600
